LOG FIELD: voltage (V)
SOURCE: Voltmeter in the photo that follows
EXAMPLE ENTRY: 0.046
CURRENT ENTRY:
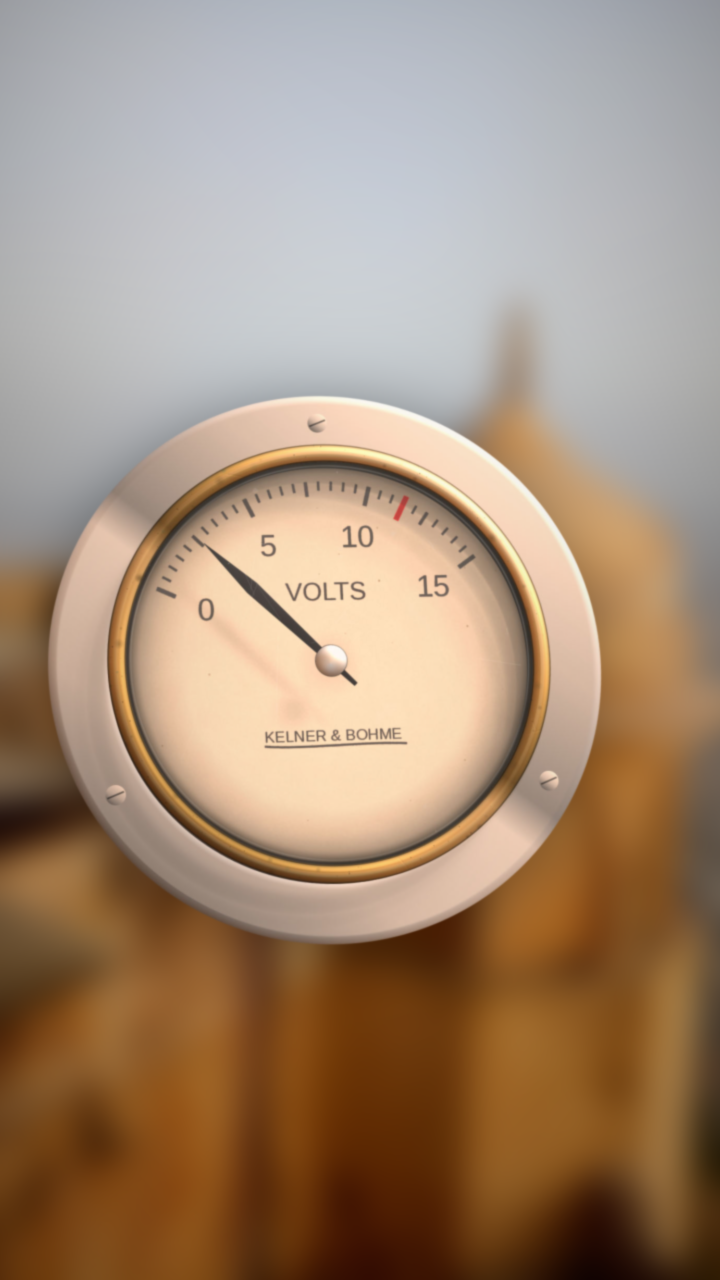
2.5
